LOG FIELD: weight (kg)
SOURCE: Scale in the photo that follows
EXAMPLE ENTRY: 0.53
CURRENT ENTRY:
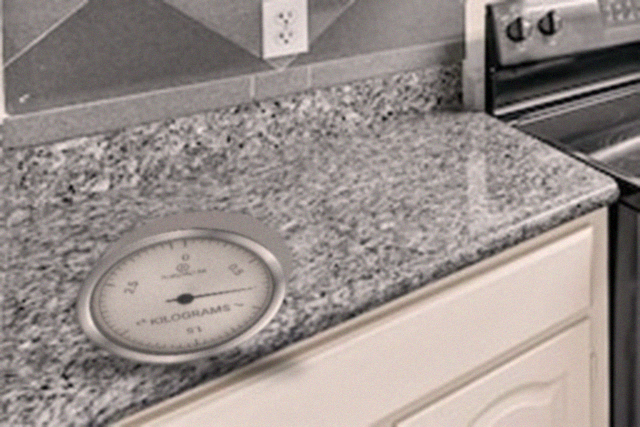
0.75
